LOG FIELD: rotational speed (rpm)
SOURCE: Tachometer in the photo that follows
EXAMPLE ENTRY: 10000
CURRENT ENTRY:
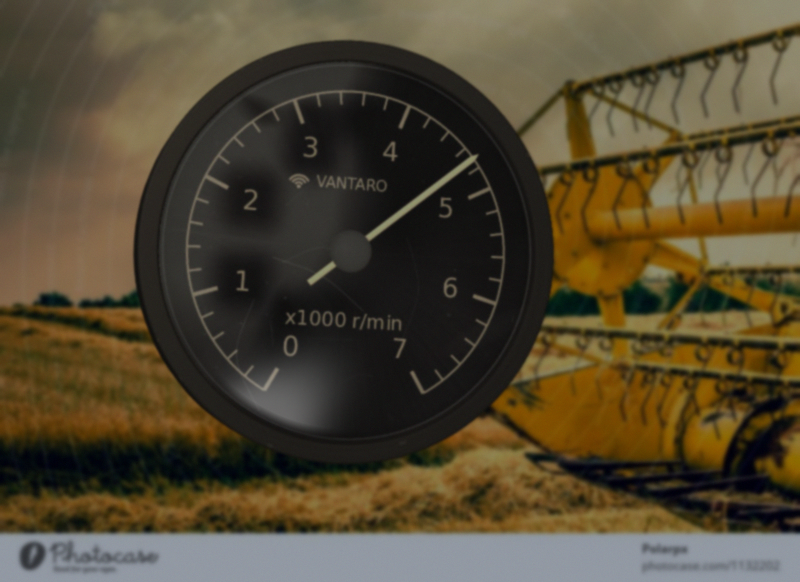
4700
